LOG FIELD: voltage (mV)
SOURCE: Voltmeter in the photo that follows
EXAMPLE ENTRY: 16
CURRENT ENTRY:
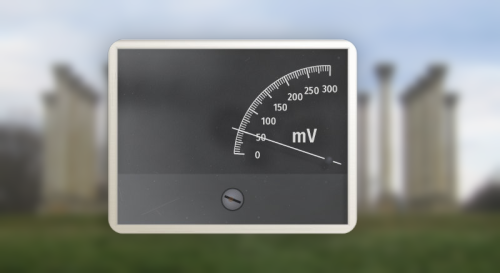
50
